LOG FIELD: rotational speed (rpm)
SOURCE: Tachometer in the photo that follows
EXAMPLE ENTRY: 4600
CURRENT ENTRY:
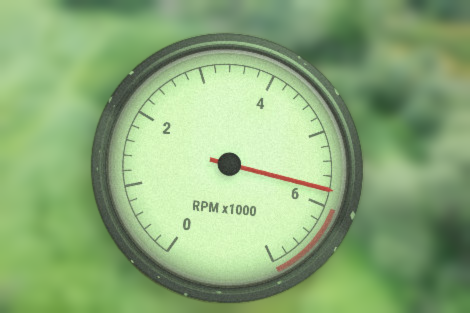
5800
